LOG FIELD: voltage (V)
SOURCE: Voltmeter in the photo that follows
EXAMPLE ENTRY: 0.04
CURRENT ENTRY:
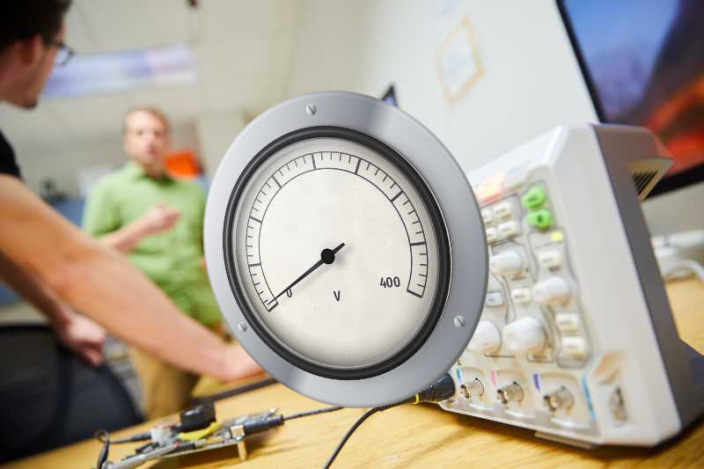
5
